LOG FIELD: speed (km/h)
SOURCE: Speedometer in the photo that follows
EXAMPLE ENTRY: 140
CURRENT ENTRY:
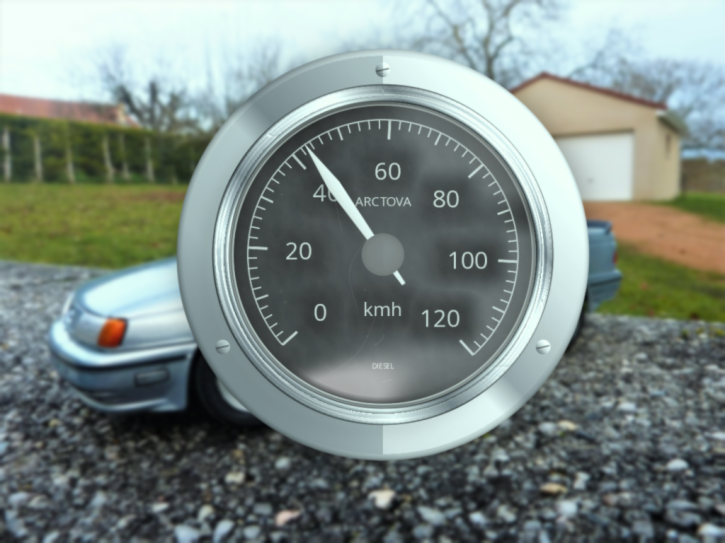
43
